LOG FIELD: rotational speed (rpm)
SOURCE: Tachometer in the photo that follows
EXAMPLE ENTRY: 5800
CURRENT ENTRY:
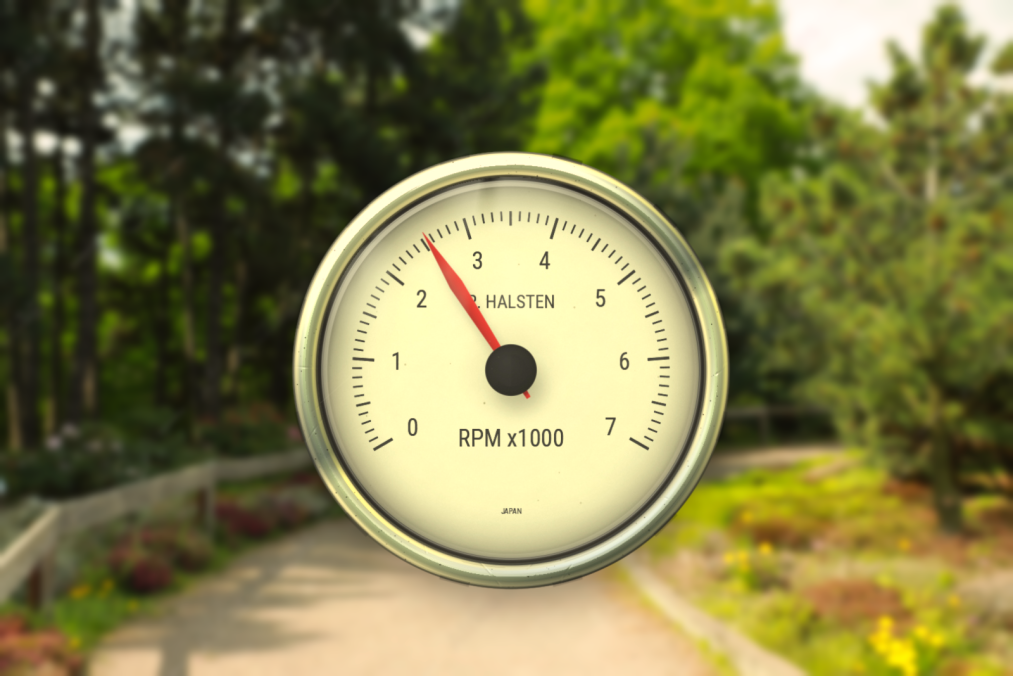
2550
